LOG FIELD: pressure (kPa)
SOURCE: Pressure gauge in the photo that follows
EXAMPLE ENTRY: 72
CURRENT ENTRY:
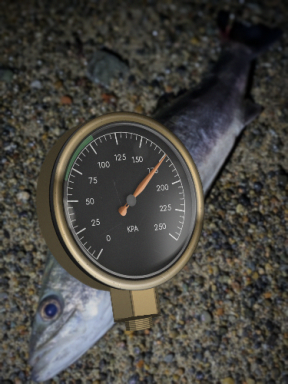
175
